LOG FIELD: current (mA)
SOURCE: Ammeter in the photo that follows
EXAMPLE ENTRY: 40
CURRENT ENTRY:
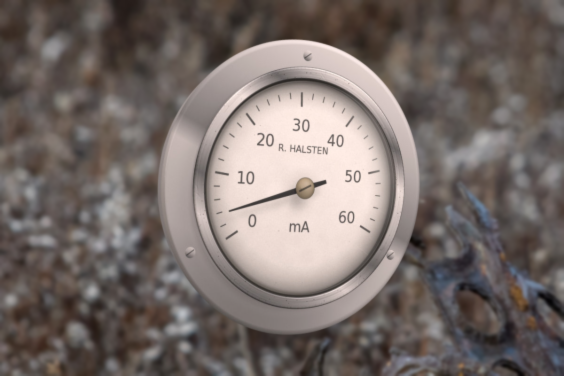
4
